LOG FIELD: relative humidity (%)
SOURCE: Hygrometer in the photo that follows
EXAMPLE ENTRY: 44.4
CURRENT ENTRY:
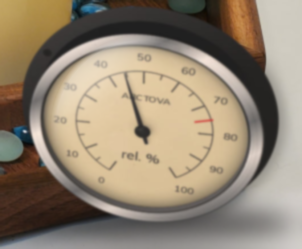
45
